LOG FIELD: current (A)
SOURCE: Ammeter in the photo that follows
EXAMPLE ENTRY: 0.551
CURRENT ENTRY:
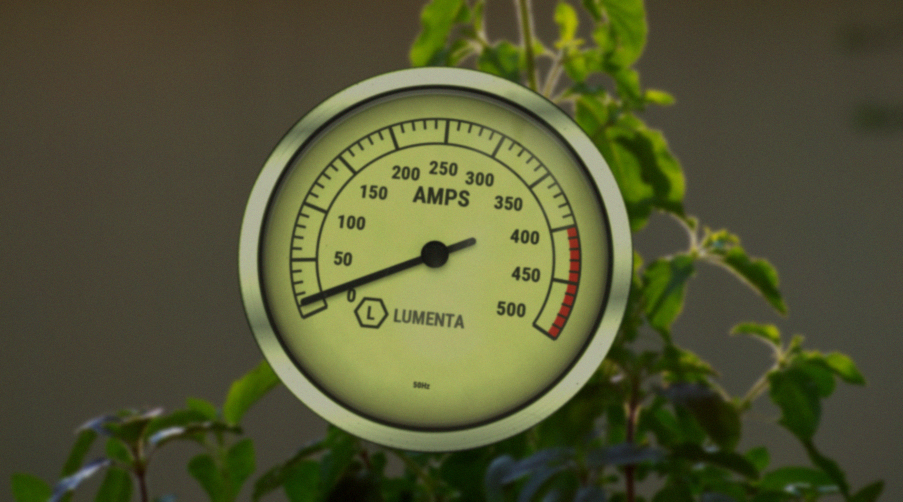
10
